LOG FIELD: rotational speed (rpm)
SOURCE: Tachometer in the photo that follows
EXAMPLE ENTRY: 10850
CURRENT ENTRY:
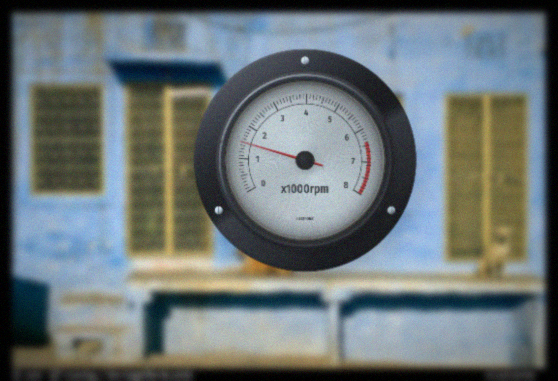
1500
